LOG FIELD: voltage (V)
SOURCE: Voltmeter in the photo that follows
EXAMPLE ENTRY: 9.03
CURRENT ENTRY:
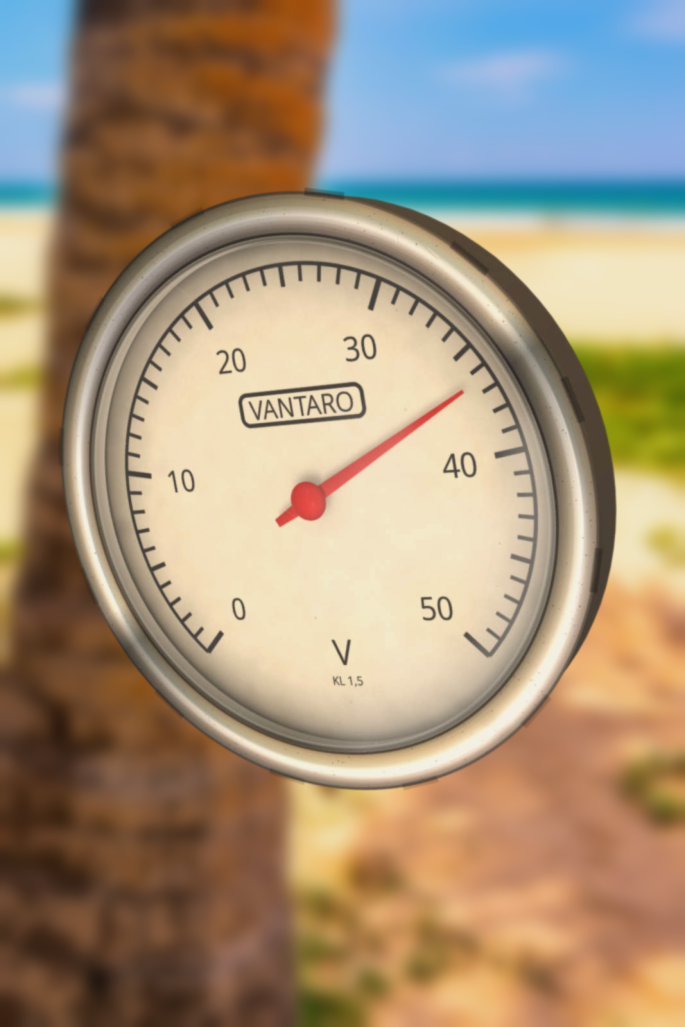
36.5
